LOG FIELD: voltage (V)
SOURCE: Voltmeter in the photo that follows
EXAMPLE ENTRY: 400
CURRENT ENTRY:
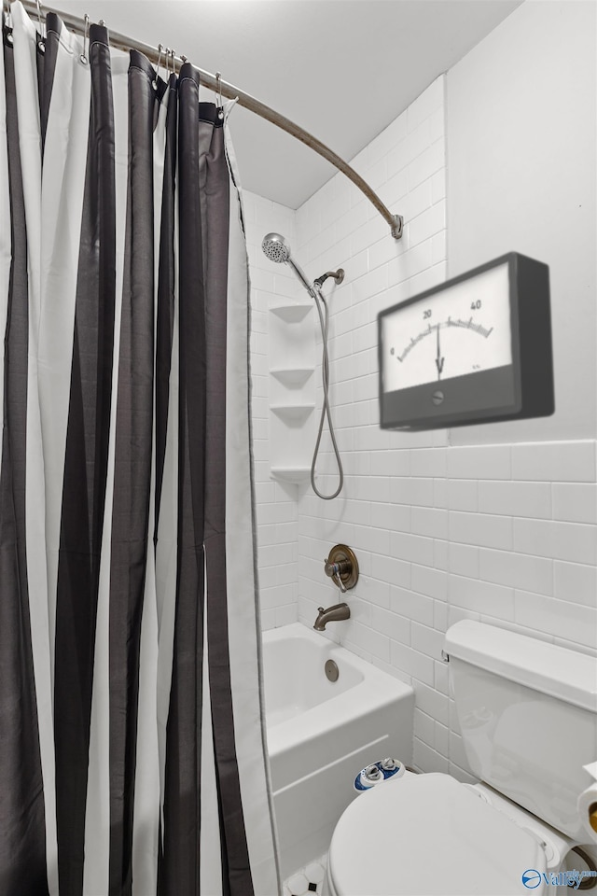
25
